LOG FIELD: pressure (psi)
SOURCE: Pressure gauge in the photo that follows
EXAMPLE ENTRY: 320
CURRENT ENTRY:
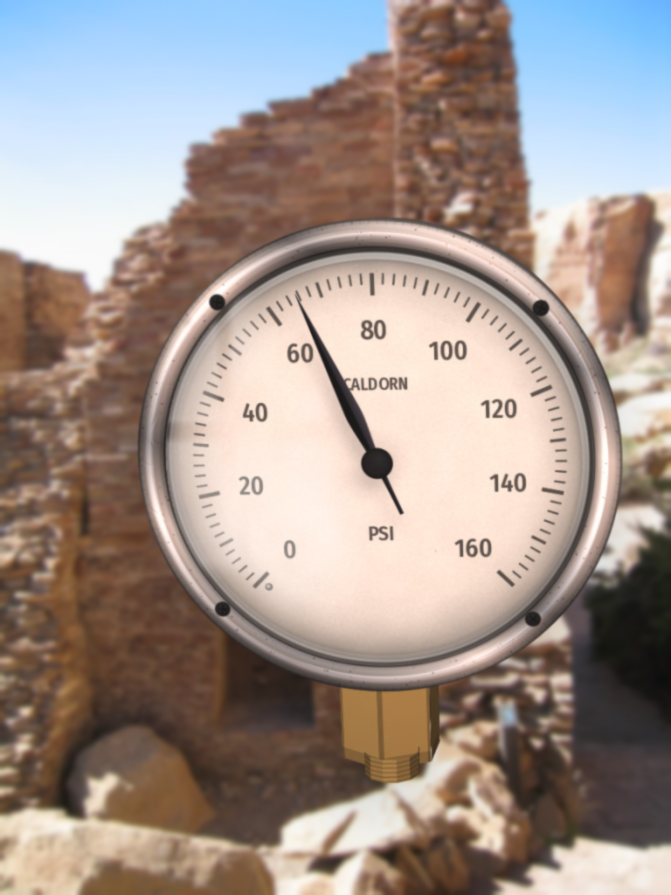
66
